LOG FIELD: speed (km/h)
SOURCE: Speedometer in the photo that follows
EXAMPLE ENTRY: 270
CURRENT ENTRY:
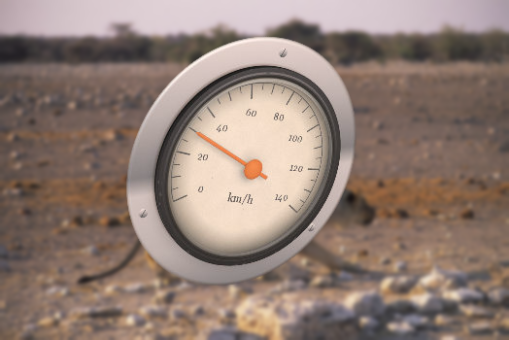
30
